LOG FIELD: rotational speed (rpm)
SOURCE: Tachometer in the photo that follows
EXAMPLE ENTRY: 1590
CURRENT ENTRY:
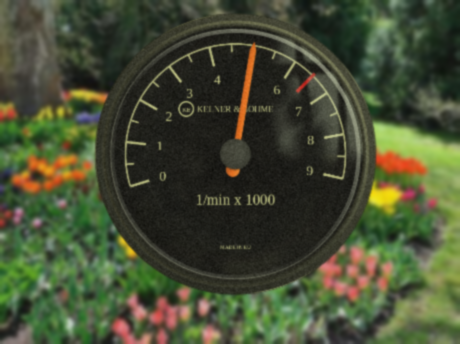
5000
